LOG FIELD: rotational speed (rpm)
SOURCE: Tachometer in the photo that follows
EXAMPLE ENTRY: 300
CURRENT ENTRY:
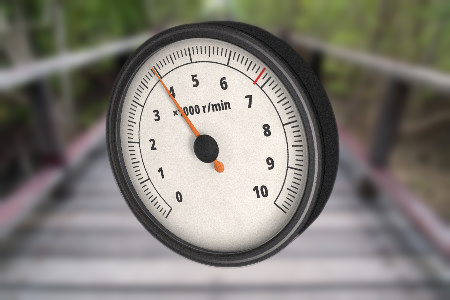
4000
